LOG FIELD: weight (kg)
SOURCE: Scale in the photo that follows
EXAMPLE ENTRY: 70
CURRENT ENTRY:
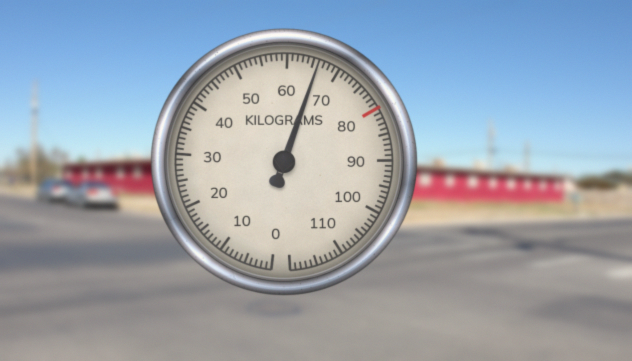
66
